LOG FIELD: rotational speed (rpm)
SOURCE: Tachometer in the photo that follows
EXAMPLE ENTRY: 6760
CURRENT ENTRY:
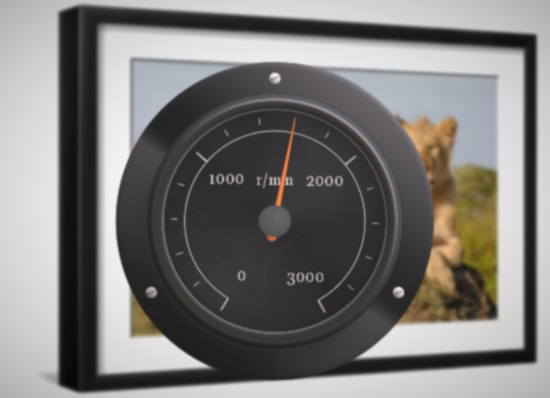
1600
